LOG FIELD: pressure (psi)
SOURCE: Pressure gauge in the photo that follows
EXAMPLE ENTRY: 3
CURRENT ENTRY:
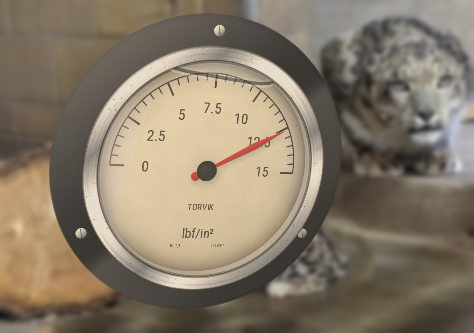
12.5
